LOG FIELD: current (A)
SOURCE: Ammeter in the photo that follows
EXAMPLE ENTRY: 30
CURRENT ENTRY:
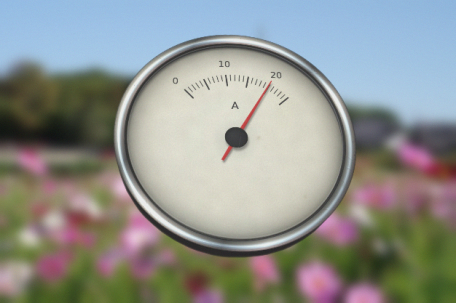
20
